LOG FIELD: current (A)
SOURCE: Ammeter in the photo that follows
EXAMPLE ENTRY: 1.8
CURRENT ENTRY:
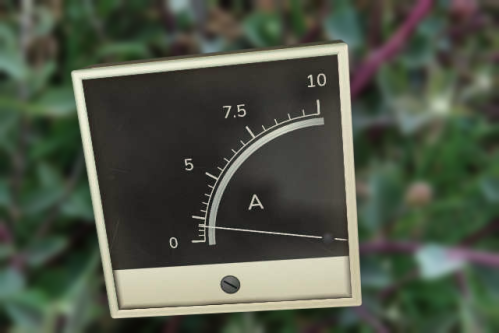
2
